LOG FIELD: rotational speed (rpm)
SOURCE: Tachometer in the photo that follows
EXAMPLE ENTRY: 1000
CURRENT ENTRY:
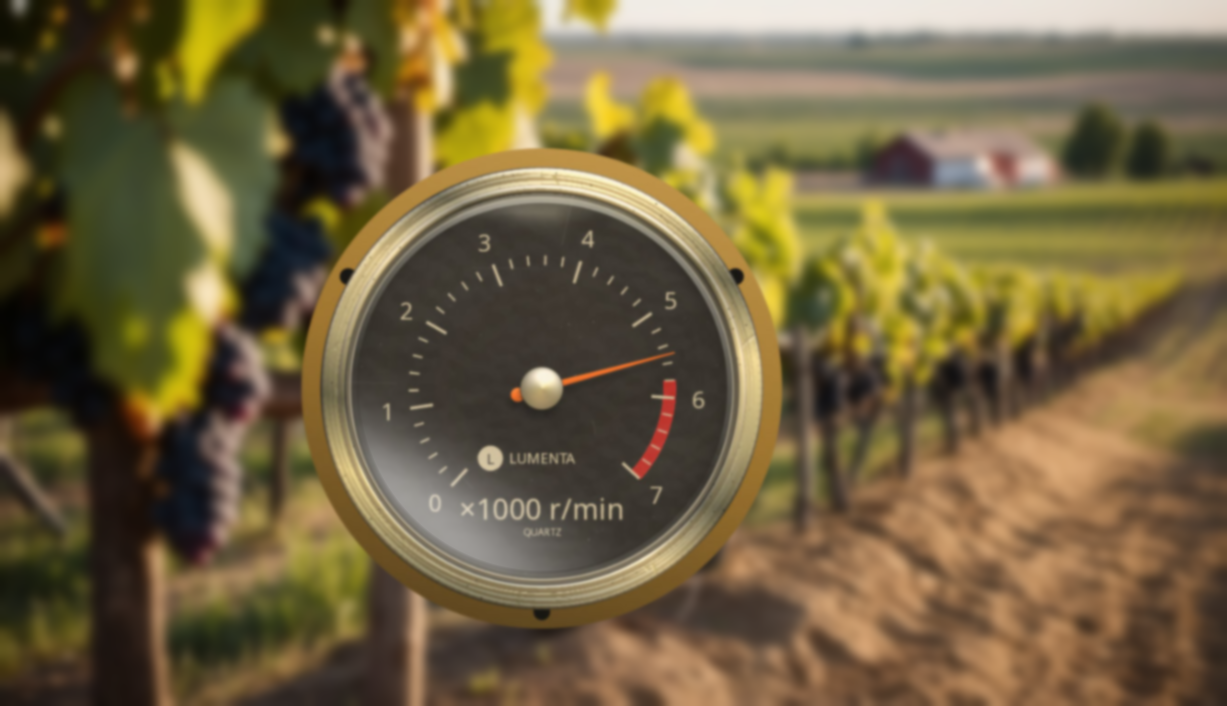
5500
